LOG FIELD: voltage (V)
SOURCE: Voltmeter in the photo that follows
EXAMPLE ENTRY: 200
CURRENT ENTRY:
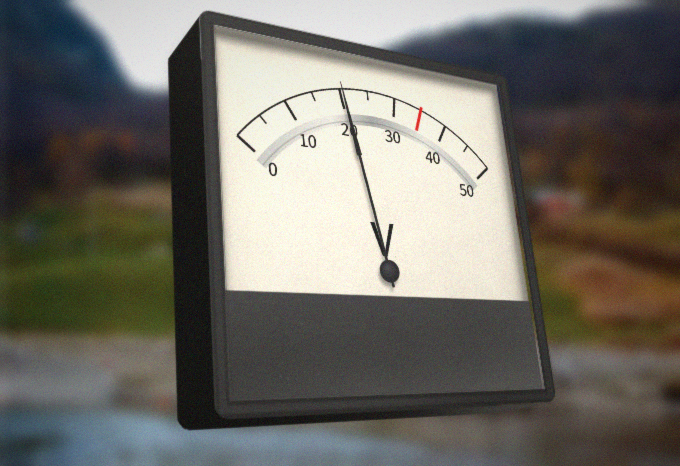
20
